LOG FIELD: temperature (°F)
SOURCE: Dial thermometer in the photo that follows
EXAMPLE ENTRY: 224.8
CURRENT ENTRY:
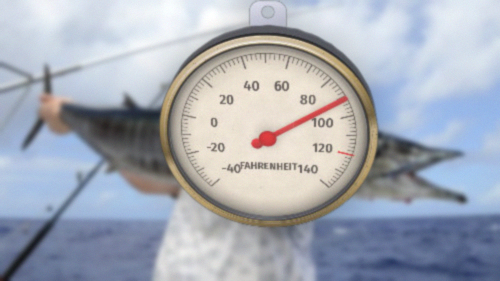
90
